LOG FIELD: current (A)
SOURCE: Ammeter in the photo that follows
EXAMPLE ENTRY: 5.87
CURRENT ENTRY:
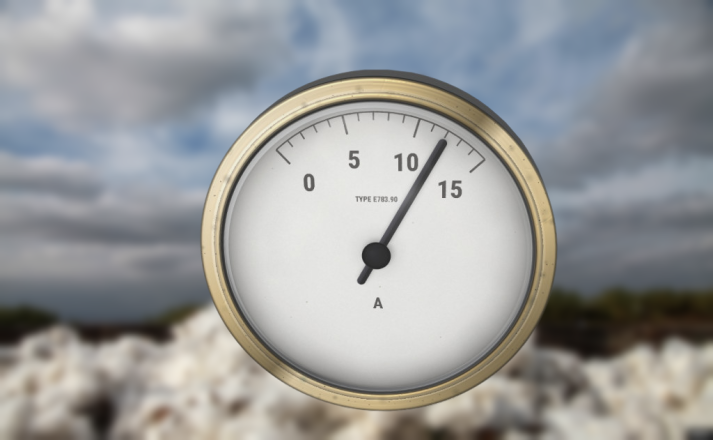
12
